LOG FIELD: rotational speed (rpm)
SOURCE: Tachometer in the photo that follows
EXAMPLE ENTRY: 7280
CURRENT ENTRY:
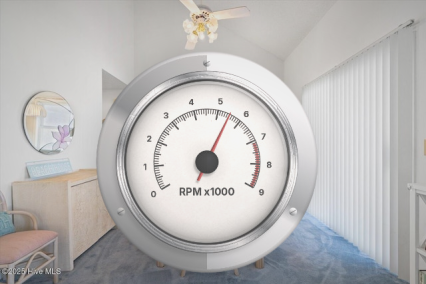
5500
